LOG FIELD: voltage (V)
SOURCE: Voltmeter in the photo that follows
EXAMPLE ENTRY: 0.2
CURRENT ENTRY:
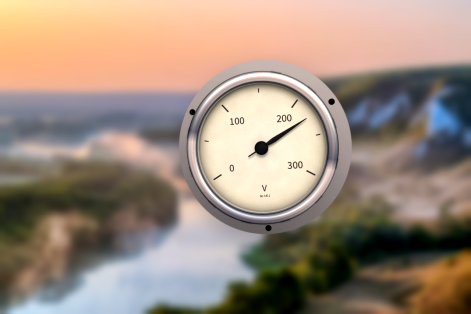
225
